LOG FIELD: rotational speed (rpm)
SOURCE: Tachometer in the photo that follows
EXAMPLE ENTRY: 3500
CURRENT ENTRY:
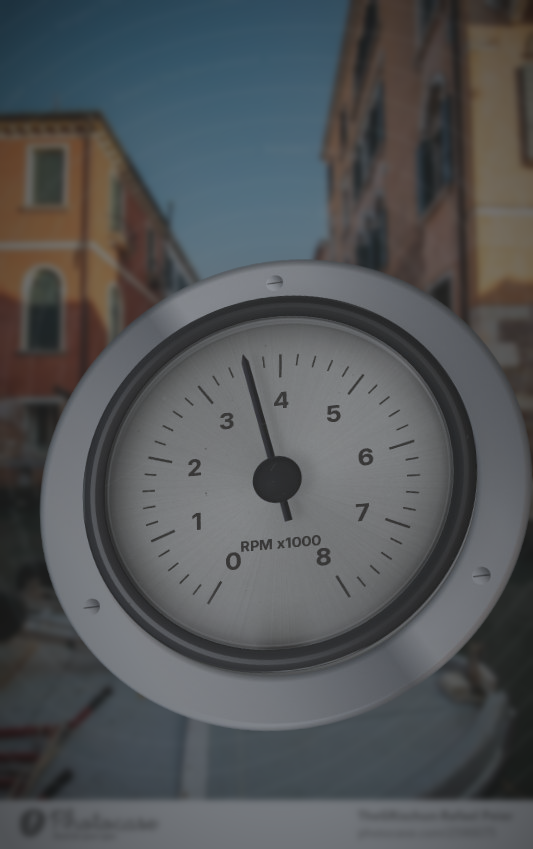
3600
